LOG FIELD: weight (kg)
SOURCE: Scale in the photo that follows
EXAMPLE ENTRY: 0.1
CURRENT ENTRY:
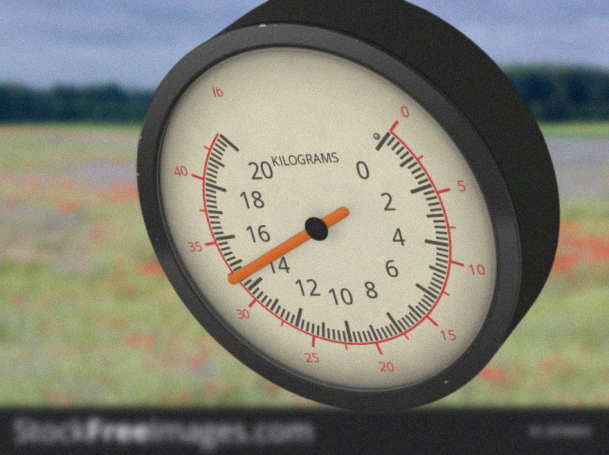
14.6
